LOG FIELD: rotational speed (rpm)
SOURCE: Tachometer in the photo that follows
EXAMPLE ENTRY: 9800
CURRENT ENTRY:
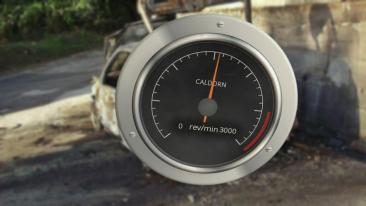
1550
